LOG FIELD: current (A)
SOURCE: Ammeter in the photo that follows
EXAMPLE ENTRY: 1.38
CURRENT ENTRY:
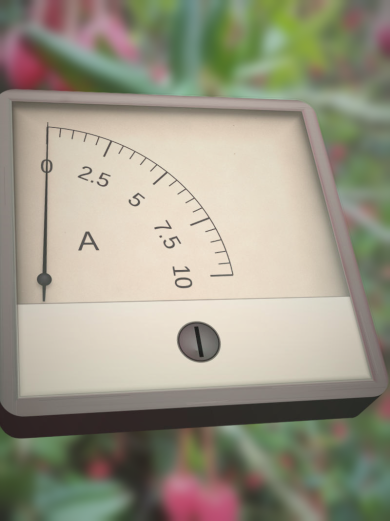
0
